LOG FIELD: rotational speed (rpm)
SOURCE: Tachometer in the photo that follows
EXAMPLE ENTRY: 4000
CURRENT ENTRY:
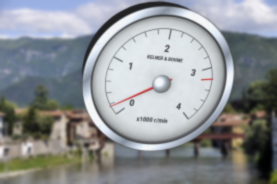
200
